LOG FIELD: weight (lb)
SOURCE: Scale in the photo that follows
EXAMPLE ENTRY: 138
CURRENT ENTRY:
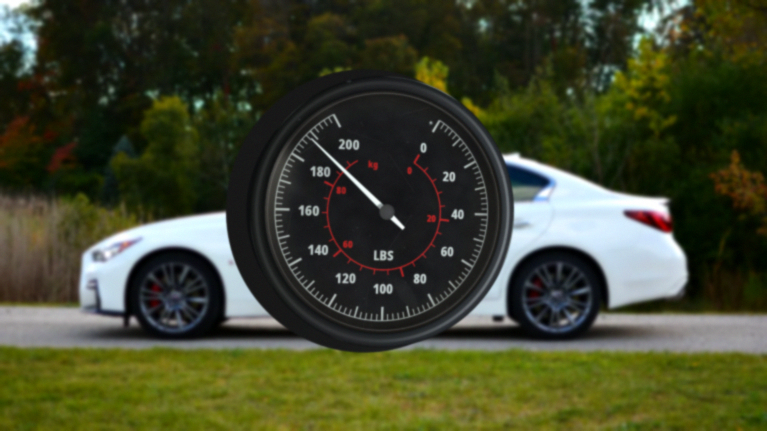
188
